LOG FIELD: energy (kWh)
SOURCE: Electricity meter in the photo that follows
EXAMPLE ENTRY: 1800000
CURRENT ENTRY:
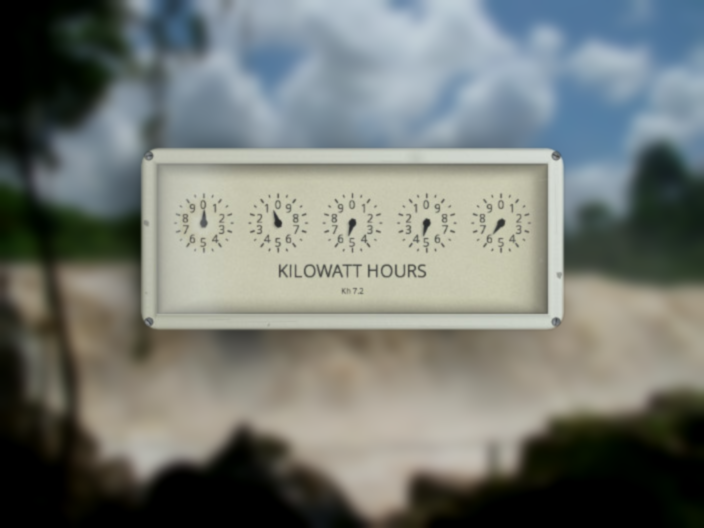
546
